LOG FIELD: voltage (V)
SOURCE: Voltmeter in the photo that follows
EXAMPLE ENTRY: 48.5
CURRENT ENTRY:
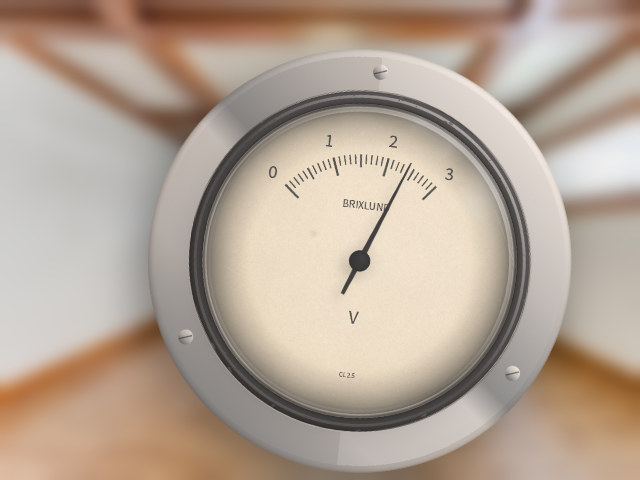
2.4
